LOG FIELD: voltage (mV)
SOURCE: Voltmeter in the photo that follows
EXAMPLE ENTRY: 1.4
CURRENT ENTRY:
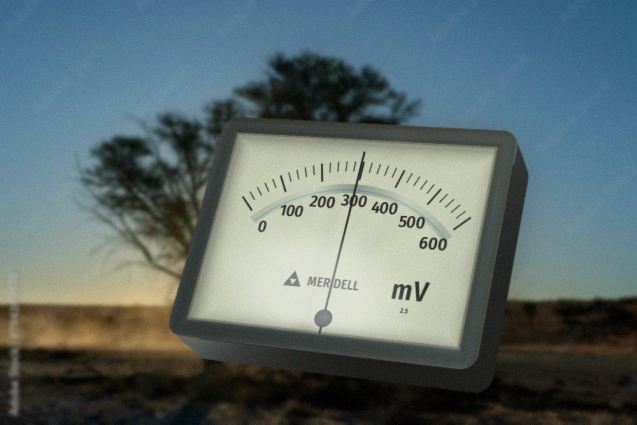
300
